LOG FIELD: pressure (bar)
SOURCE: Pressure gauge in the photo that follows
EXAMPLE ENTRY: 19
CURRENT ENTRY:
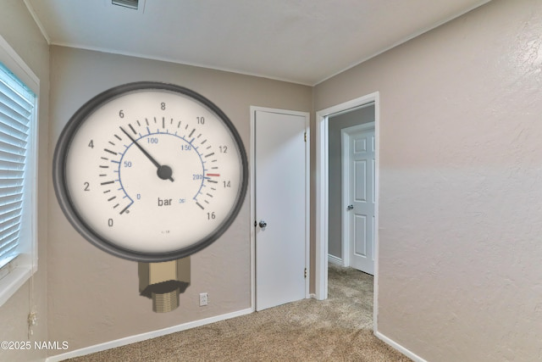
5.5
